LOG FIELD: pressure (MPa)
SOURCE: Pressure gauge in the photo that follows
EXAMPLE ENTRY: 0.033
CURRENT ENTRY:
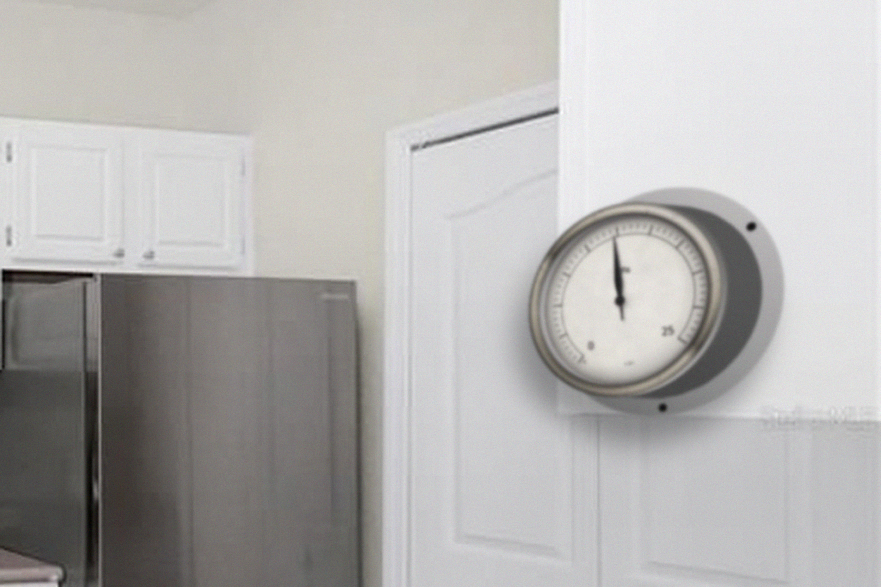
12.5
